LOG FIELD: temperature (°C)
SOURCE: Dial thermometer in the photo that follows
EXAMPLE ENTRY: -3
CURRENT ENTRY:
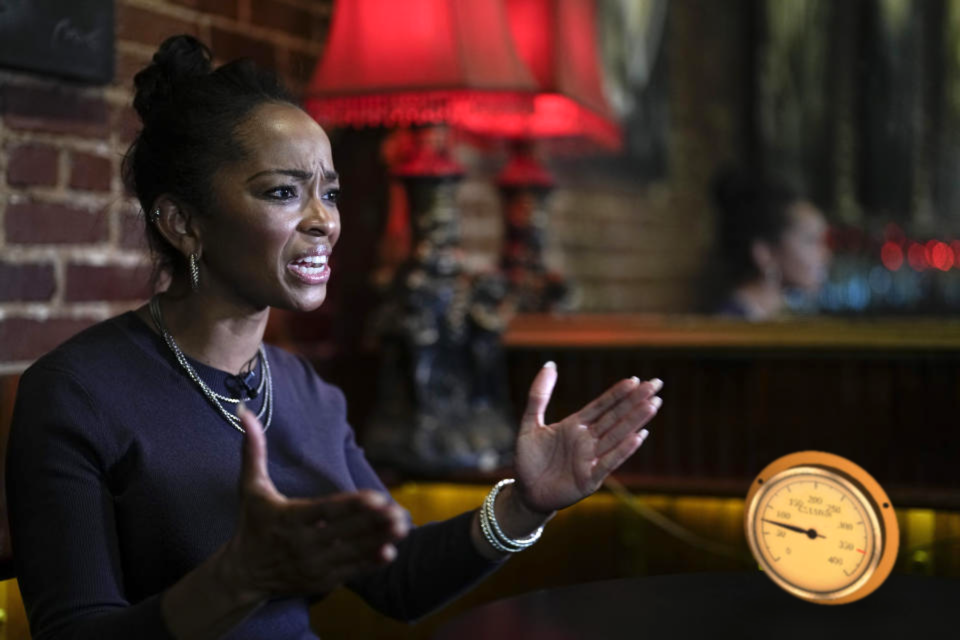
75
